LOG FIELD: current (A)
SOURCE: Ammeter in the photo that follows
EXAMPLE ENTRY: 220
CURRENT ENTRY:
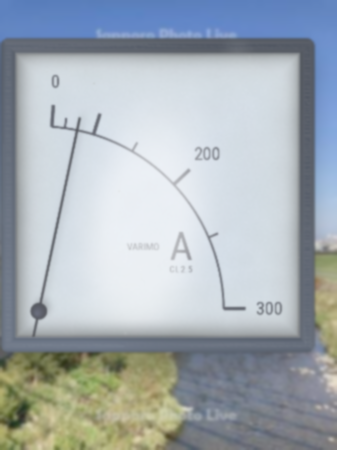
75
